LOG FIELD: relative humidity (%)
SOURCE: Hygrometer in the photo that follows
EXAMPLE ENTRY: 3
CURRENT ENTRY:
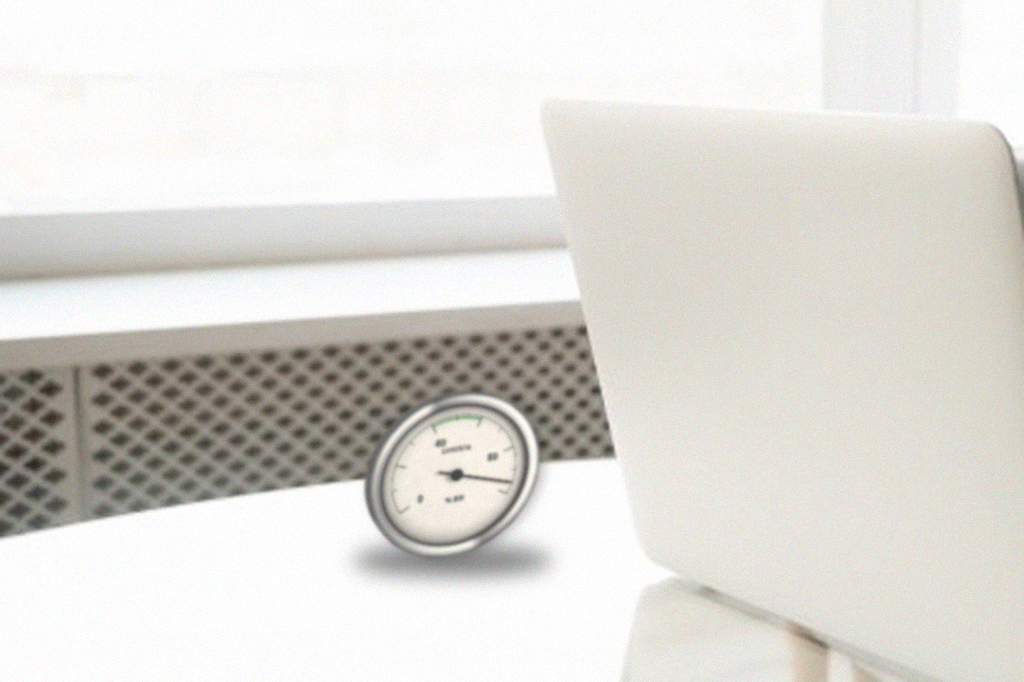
95
